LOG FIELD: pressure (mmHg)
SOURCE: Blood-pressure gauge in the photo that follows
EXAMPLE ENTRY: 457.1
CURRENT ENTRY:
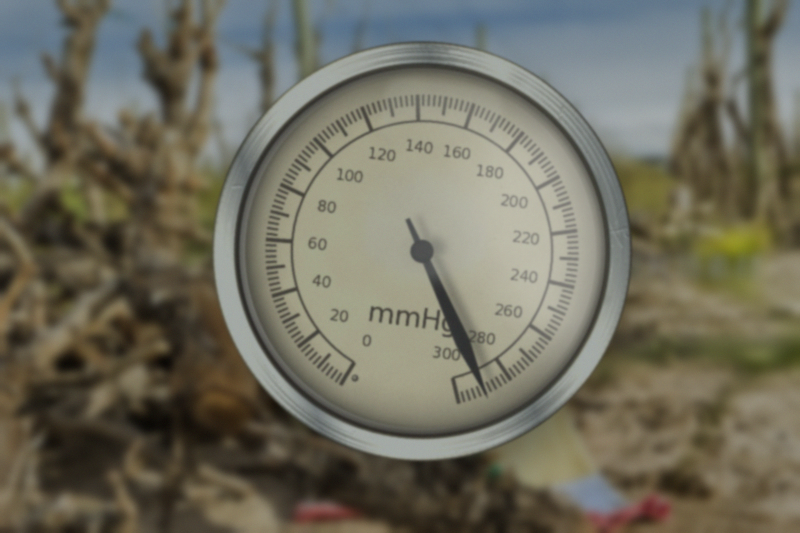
290
